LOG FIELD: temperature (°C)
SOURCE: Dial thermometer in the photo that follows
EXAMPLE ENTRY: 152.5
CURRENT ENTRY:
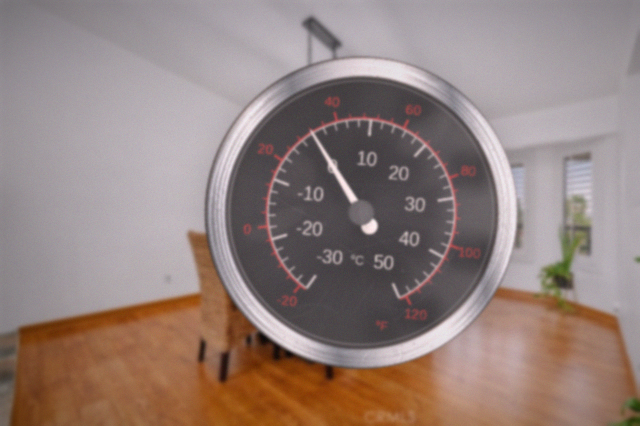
0
